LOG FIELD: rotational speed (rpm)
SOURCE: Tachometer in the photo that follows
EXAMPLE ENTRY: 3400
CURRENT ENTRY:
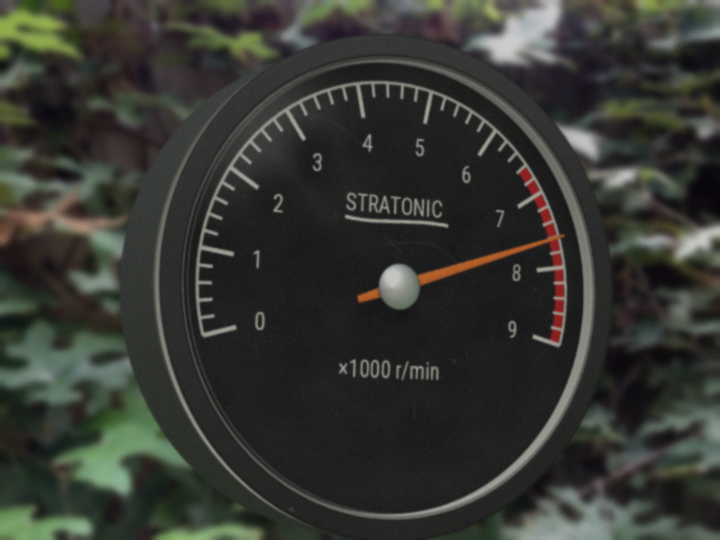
7600
